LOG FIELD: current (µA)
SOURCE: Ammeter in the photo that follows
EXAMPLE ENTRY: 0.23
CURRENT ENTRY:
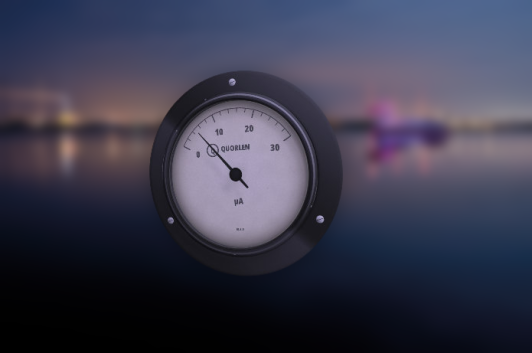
5
